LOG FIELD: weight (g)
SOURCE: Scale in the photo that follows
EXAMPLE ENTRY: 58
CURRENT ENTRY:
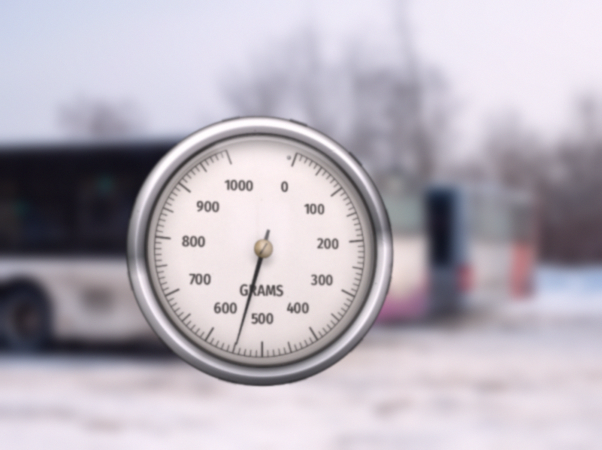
550
